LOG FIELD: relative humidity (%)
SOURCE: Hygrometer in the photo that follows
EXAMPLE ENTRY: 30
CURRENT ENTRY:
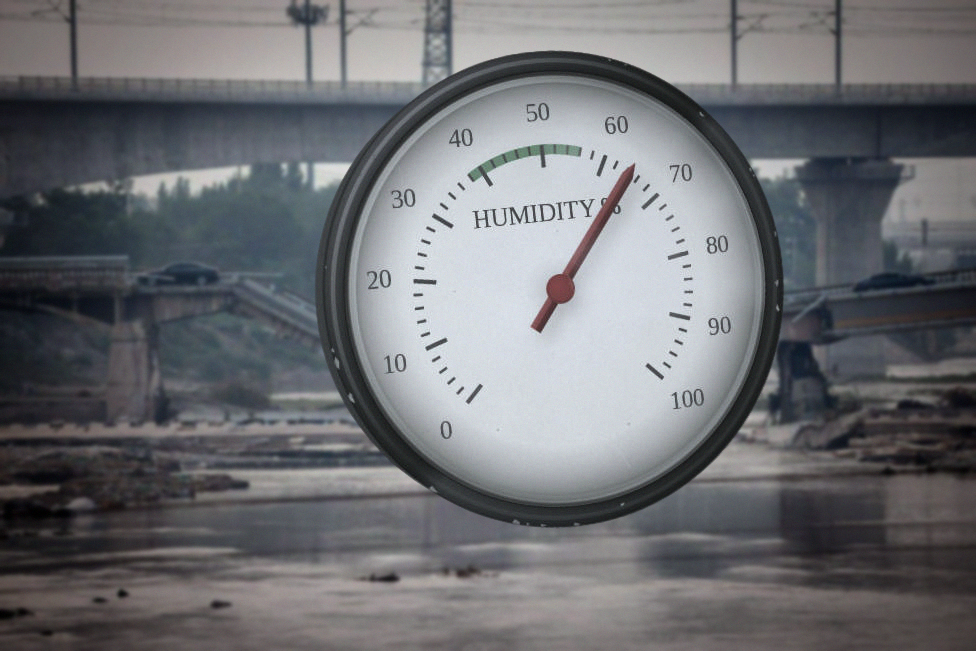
64
